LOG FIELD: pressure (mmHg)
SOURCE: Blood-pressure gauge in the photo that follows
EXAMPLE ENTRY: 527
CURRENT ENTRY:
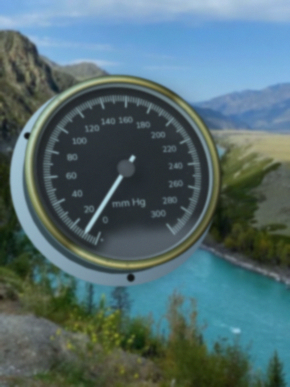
10
